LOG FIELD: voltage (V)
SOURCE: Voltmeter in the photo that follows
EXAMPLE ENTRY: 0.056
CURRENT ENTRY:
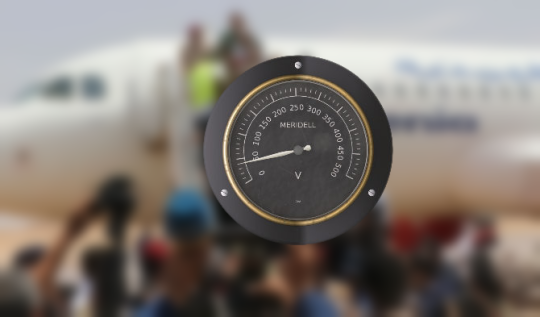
40
